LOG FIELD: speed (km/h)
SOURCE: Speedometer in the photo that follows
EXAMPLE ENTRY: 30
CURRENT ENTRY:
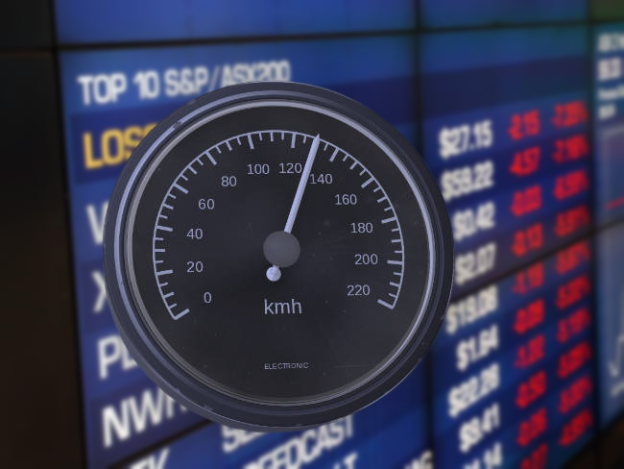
130
